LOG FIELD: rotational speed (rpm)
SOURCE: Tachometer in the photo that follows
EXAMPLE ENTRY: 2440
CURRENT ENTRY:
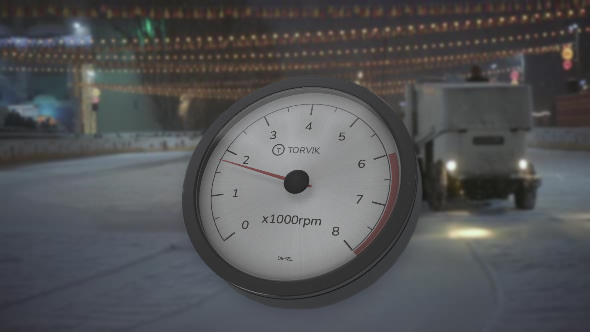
1750
